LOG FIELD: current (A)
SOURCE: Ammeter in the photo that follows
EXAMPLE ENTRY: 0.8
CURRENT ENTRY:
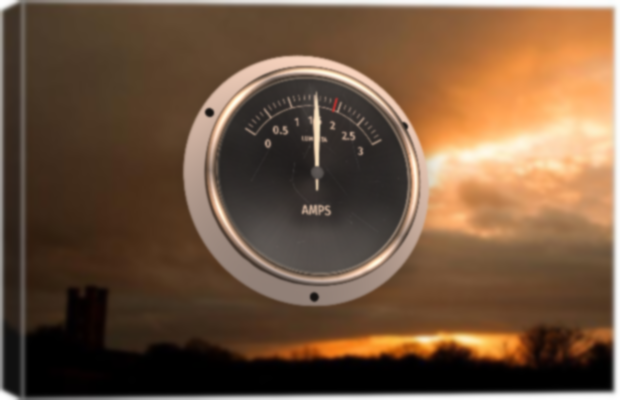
1.5
